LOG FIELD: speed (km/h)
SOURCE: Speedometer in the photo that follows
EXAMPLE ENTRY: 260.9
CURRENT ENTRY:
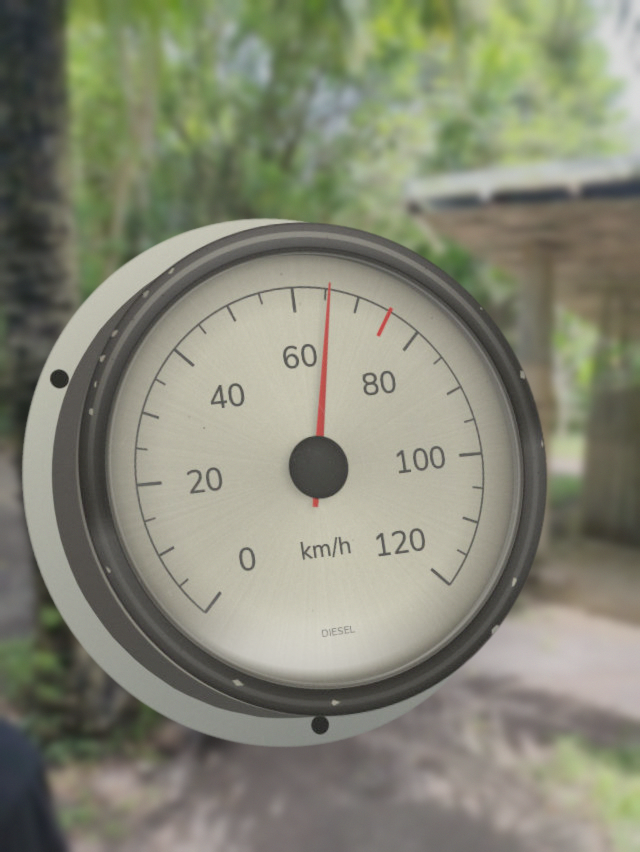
65
